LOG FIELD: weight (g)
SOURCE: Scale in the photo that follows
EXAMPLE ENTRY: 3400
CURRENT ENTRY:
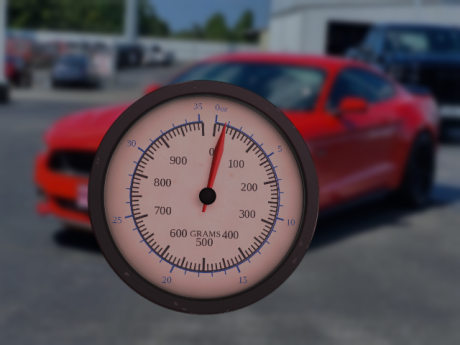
20
